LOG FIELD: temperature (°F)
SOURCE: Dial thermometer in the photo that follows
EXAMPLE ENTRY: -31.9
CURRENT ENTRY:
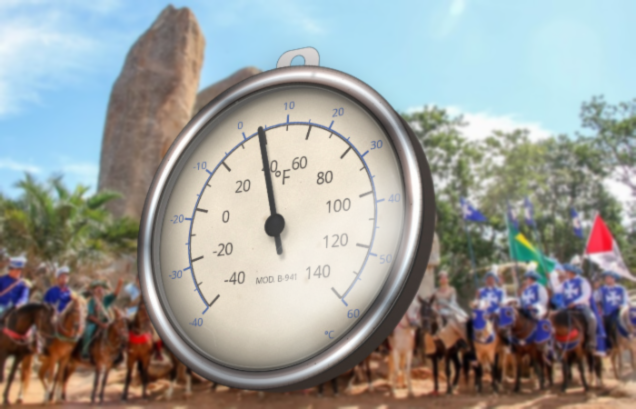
40
